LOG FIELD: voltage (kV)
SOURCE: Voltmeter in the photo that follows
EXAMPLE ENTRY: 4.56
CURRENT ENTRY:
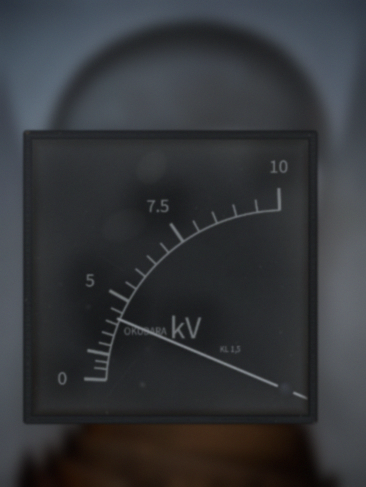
4.25
